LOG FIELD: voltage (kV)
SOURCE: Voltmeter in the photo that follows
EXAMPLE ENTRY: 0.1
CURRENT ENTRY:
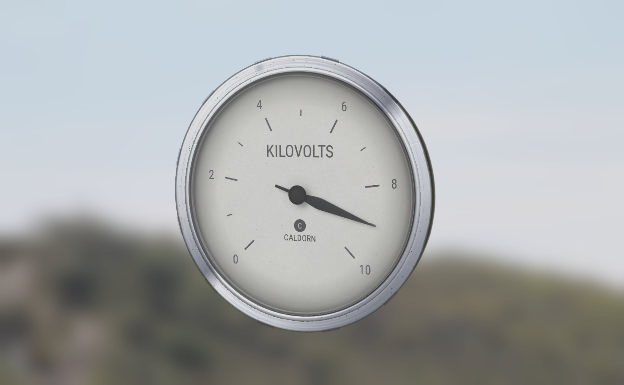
9
